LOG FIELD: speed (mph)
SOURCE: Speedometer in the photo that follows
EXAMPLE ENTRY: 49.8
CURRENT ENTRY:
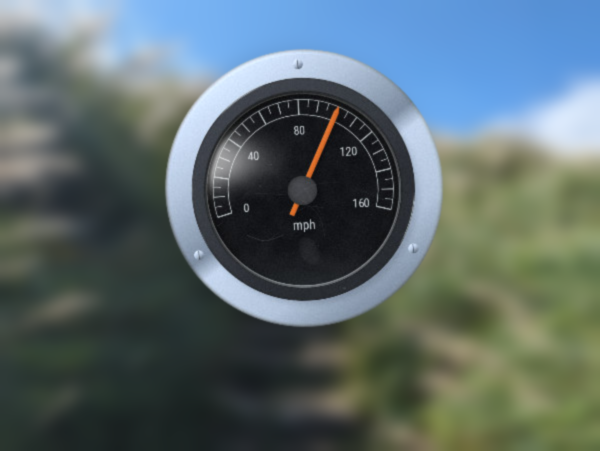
100
